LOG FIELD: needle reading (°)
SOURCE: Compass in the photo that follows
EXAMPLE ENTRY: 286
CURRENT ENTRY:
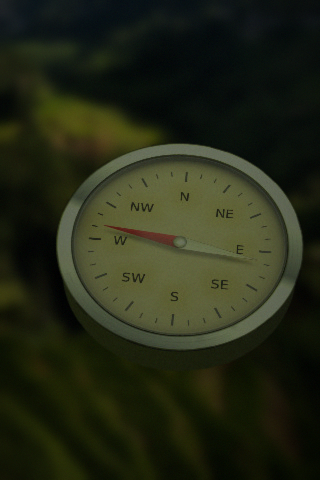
280
